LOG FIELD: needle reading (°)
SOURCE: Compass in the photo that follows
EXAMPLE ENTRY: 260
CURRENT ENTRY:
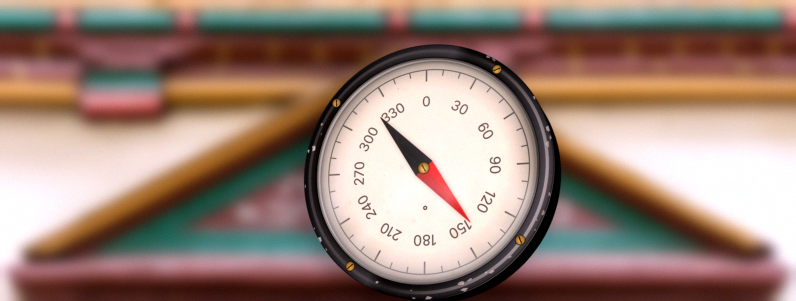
140
